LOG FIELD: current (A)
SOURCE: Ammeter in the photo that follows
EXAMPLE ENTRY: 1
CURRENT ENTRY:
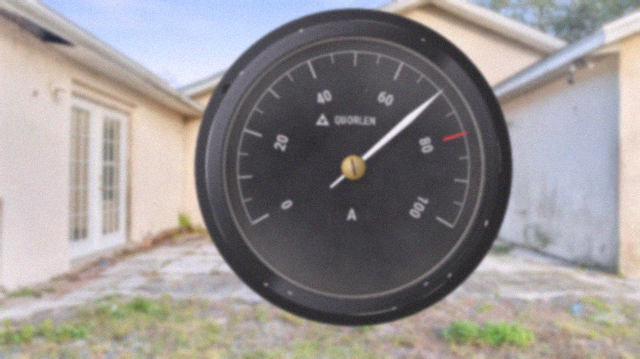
70
